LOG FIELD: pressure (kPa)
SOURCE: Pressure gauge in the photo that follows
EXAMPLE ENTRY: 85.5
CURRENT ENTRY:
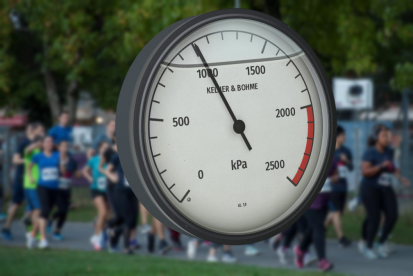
1000
